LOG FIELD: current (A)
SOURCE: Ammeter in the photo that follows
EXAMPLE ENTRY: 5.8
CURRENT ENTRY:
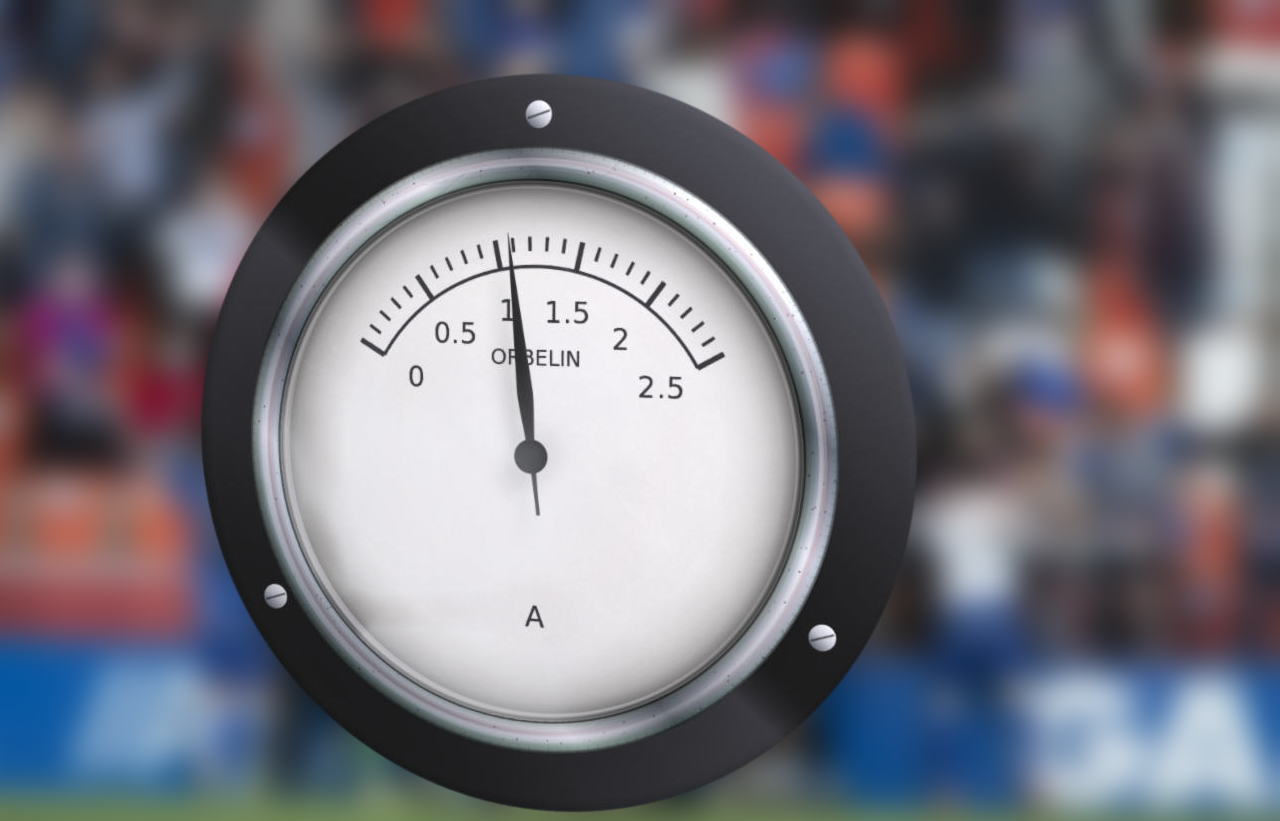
1.1
